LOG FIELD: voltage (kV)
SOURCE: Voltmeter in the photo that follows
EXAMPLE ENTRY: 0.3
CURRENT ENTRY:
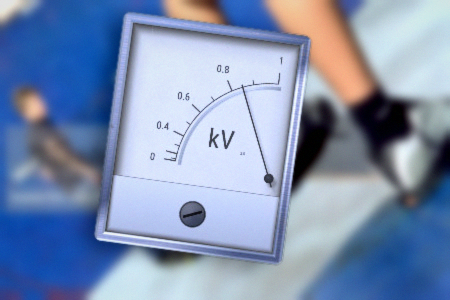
0.85
